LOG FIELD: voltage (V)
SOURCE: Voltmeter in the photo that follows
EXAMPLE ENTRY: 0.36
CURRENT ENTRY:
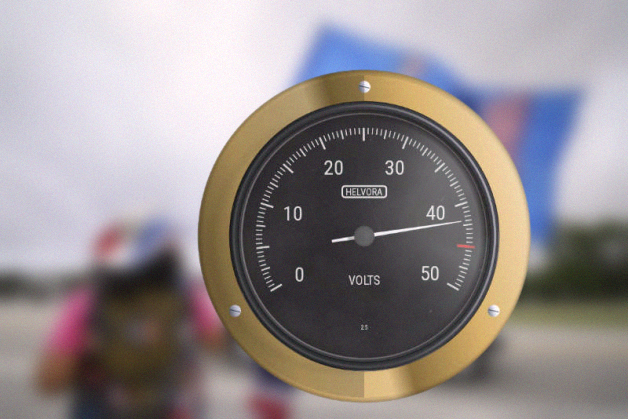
42
